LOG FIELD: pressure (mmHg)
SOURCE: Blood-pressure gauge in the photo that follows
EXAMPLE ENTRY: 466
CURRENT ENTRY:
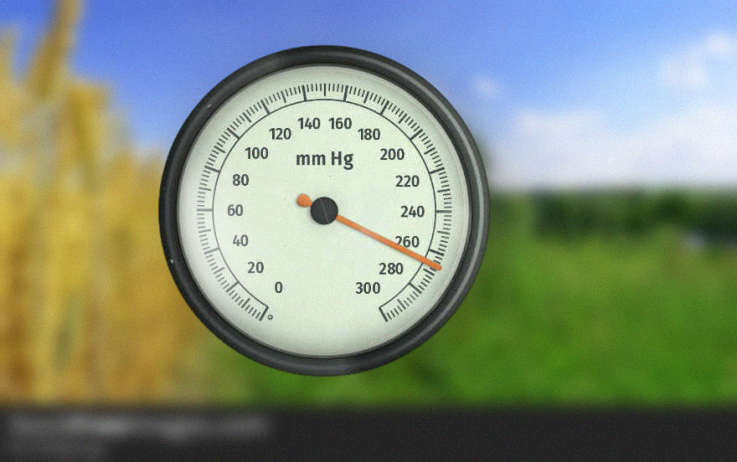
266
